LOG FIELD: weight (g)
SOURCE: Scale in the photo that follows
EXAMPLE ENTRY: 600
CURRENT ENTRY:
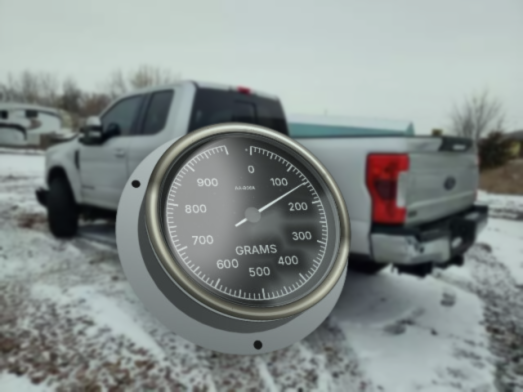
150
